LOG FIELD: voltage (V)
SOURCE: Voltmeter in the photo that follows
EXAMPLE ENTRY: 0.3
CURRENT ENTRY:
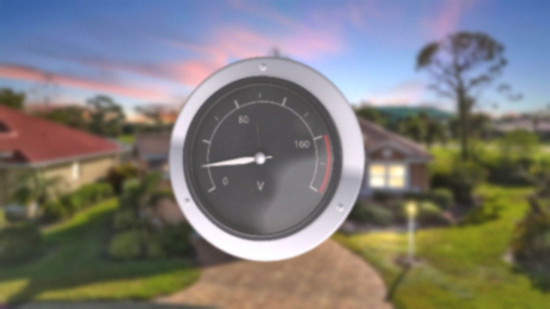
20
